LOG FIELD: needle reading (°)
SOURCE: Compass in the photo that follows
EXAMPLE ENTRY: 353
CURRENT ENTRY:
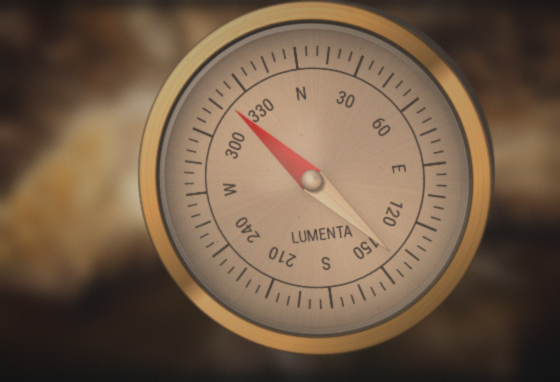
320
